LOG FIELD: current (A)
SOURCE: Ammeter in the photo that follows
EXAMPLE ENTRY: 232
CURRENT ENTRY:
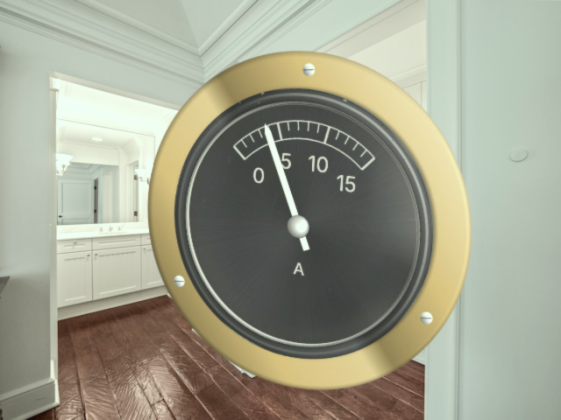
4
